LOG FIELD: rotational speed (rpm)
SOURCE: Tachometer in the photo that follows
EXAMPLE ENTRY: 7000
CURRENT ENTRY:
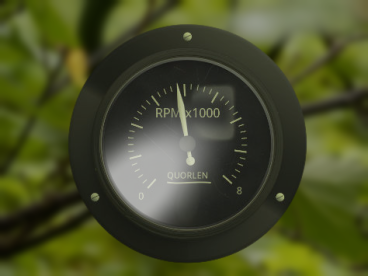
3800
